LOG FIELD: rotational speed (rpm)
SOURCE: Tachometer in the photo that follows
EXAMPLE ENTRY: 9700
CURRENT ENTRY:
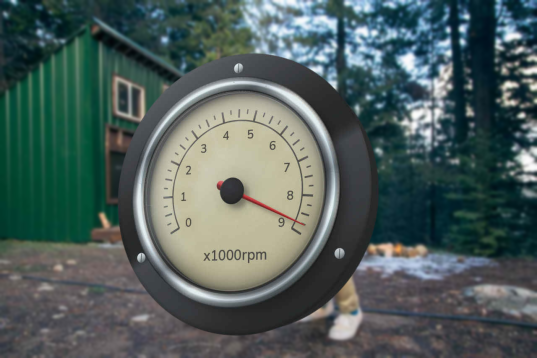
8750
